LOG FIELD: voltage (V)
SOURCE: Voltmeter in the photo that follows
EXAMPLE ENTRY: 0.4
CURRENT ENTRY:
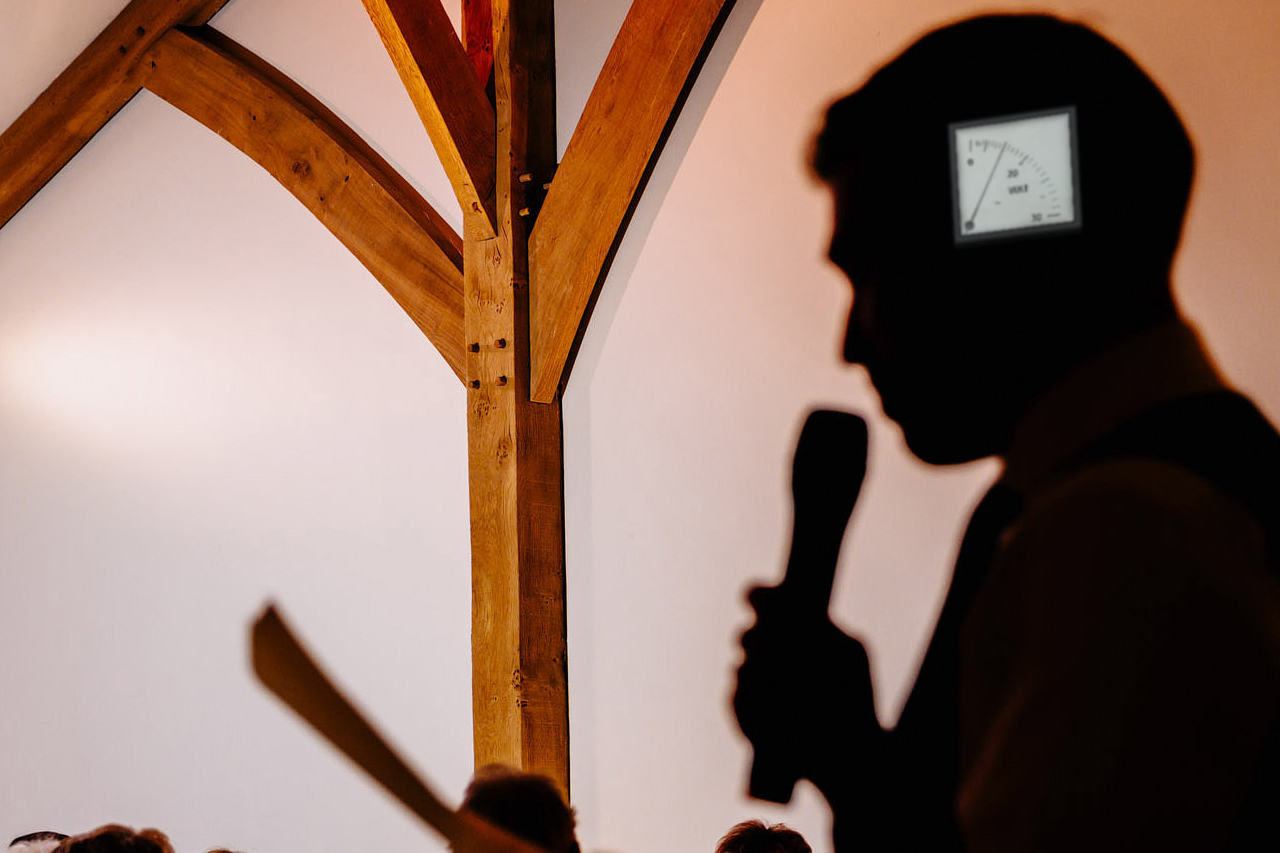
15
